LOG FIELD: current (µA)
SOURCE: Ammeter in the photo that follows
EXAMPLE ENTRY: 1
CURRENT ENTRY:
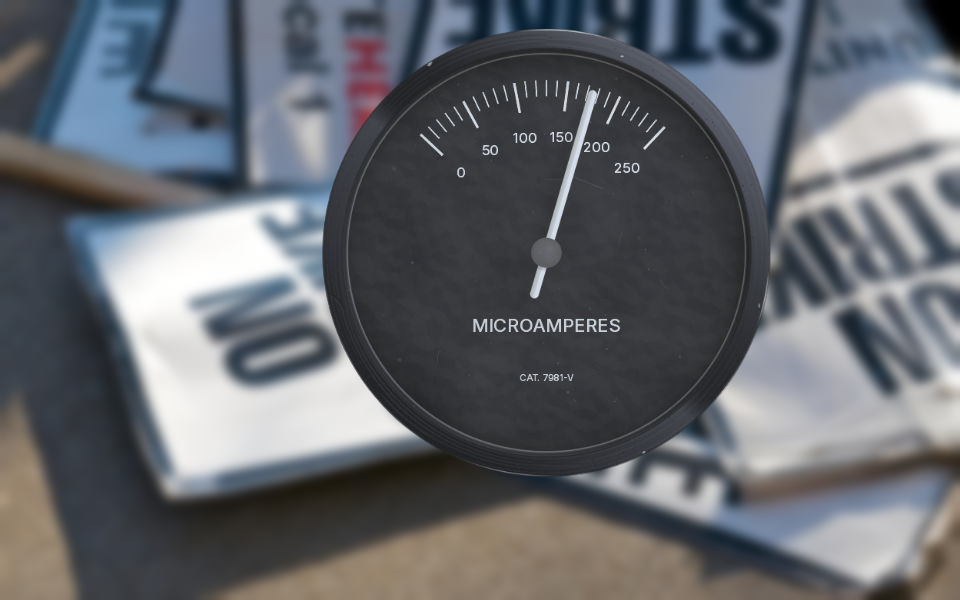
175
